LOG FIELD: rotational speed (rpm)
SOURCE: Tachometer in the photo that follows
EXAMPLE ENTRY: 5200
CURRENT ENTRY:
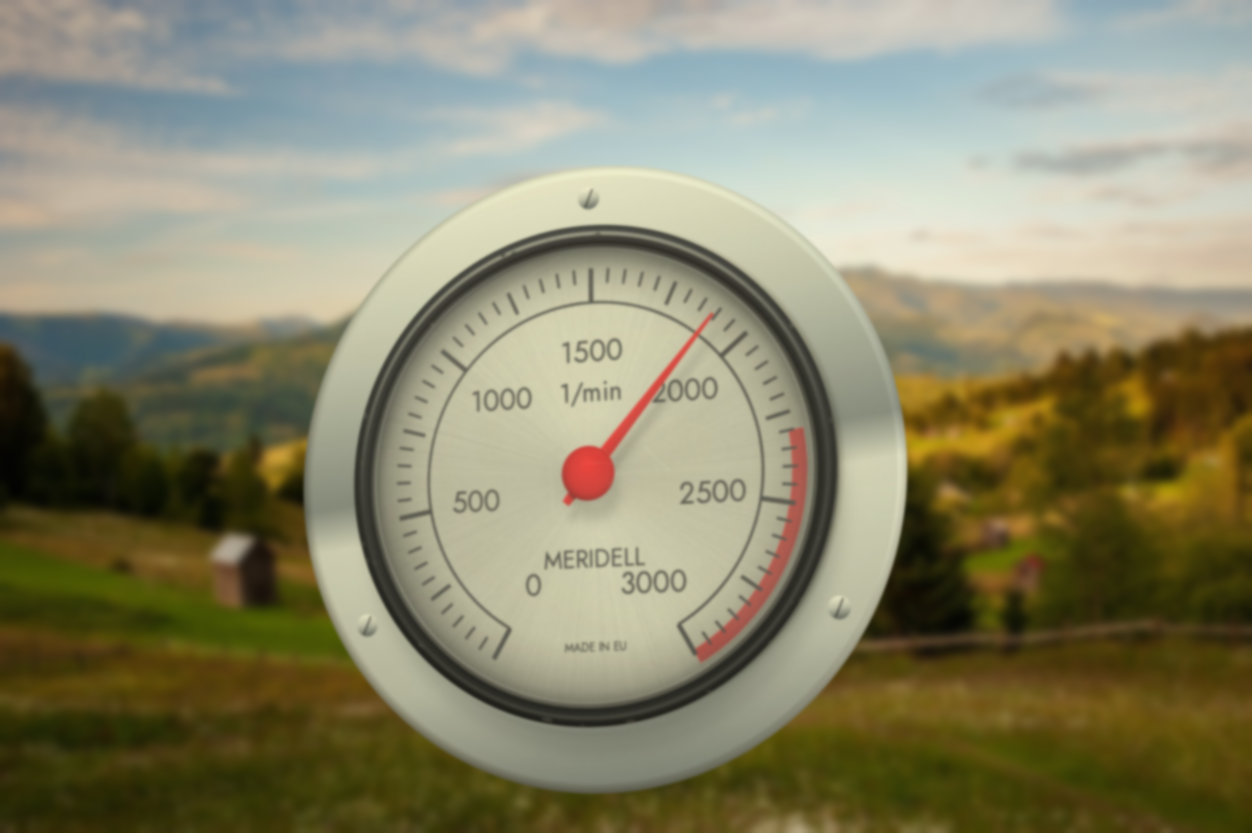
1900
